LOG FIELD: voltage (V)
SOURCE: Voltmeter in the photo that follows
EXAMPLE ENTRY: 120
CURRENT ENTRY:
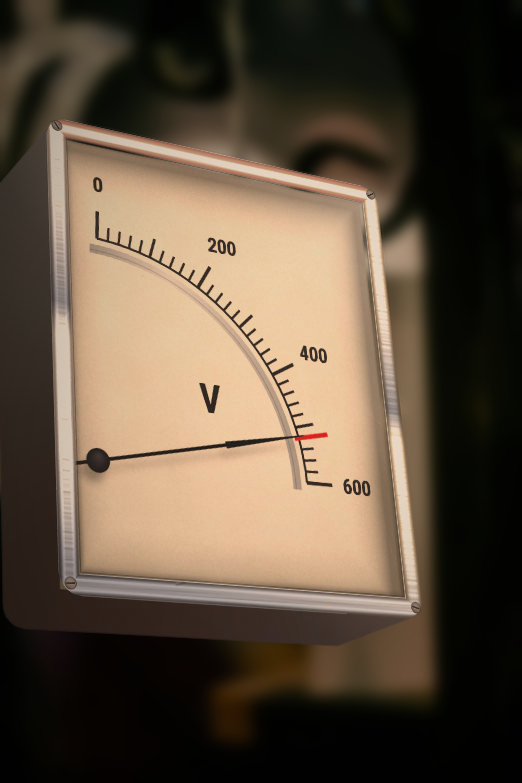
520
